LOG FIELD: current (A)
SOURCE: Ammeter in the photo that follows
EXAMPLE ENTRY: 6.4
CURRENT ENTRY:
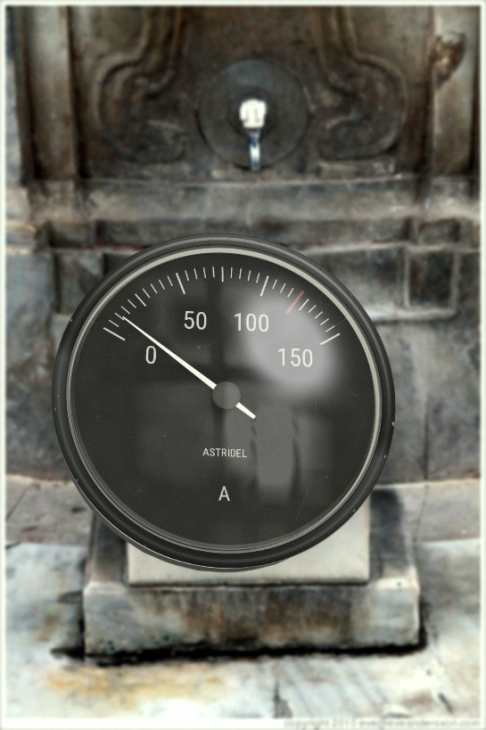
10
